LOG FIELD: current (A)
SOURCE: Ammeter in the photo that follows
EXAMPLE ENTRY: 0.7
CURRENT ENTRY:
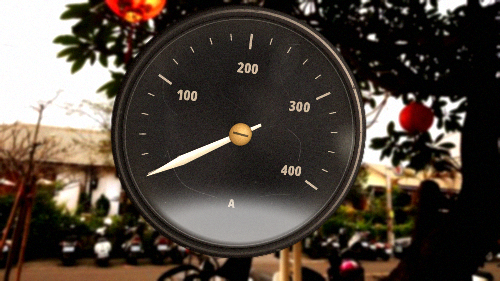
0
